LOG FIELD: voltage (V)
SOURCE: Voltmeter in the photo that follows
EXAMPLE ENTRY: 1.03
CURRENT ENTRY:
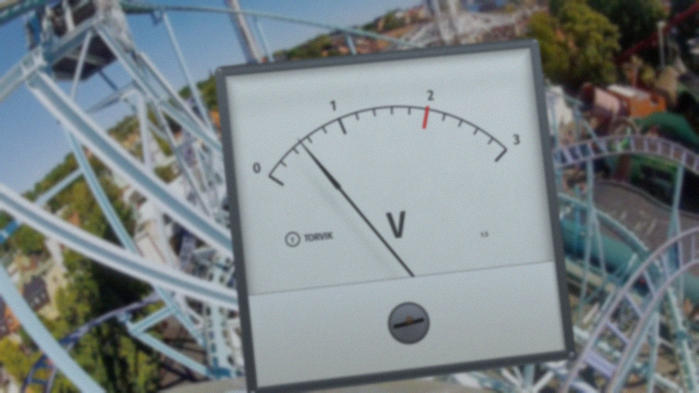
0.5
